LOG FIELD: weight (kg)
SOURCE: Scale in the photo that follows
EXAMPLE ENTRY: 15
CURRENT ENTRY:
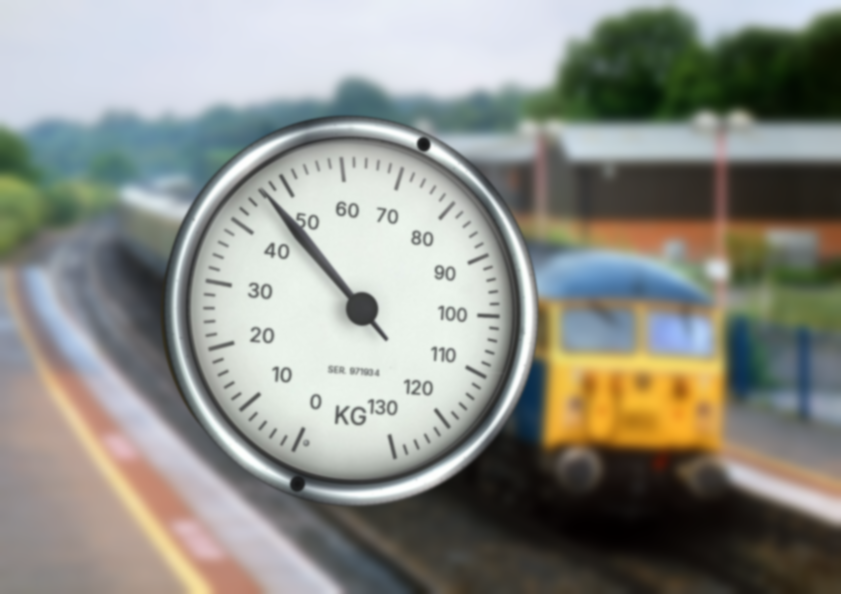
46
